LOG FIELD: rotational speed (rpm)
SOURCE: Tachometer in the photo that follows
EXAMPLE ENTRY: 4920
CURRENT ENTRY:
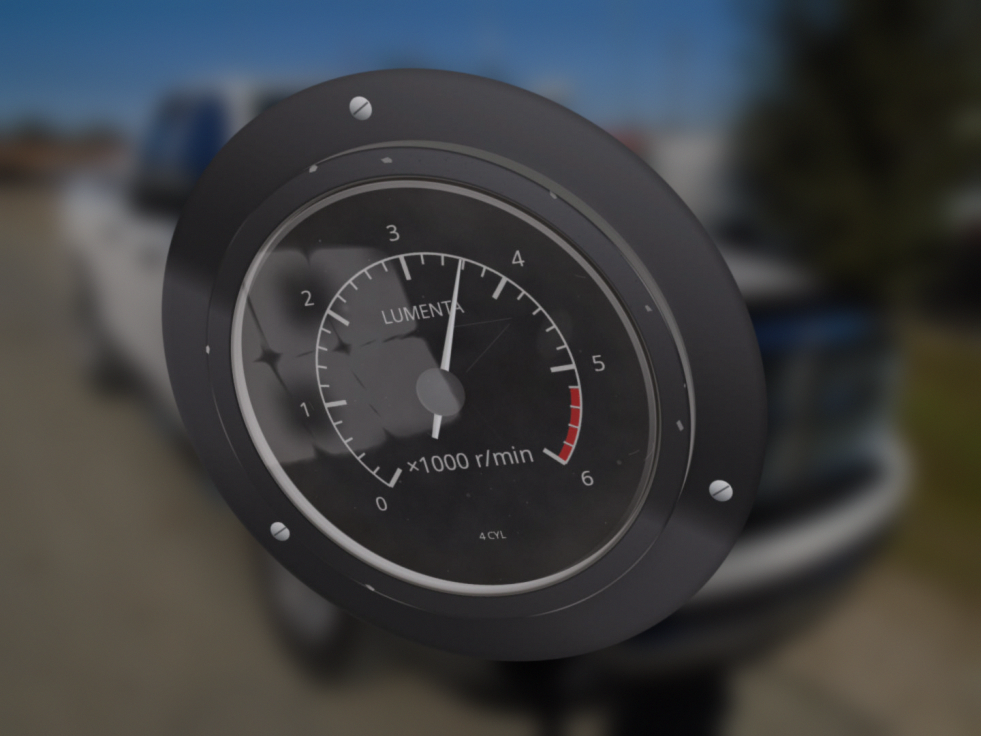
3600
